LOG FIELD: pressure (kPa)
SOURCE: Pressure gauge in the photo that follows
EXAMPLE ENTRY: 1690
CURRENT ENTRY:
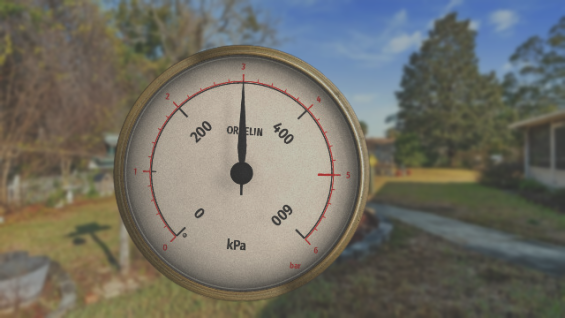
300
